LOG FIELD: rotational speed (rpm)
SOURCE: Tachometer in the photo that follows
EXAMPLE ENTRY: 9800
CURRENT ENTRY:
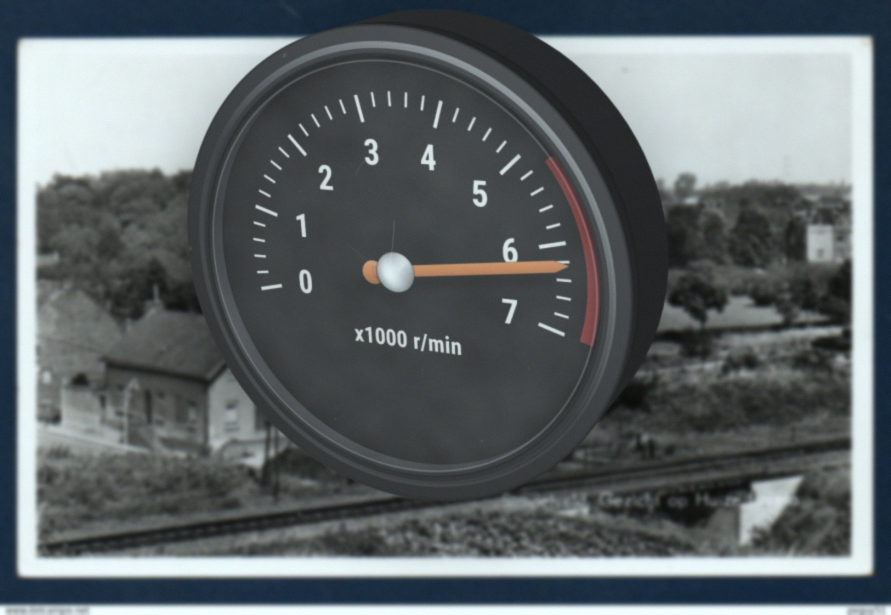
6200
